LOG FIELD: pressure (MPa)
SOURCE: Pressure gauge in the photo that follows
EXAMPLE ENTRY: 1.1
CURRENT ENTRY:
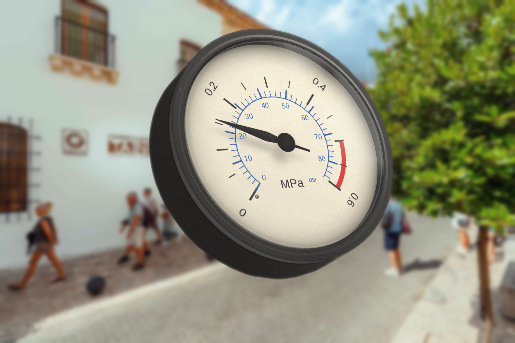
0.15
